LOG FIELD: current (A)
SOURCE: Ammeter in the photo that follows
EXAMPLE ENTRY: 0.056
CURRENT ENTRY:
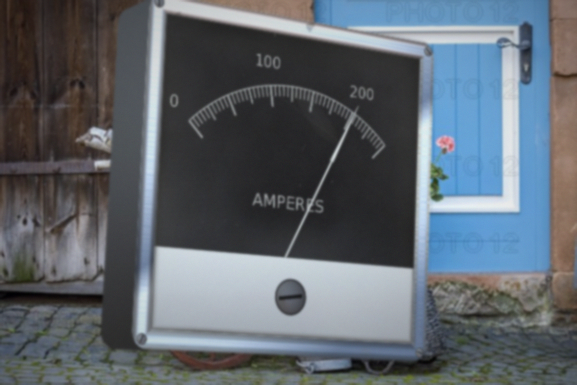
200
